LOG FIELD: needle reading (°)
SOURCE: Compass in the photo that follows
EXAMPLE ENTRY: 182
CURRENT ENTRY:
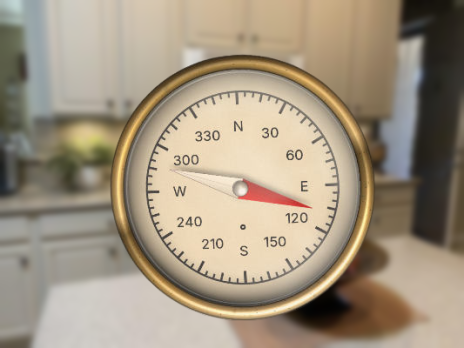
107.5
